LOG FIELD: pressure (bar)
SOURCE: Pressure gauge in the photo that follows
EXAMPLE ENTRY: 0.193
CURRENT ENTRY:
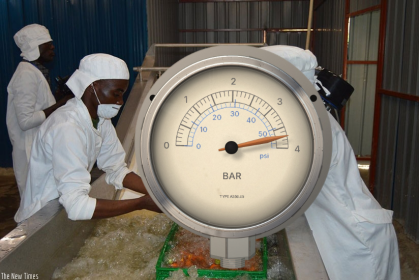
3.7
